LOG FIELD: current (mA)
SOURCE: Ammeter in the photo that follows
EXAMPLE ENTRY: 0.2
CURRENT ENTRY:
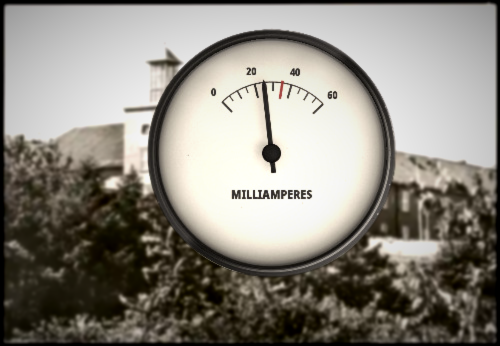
25
